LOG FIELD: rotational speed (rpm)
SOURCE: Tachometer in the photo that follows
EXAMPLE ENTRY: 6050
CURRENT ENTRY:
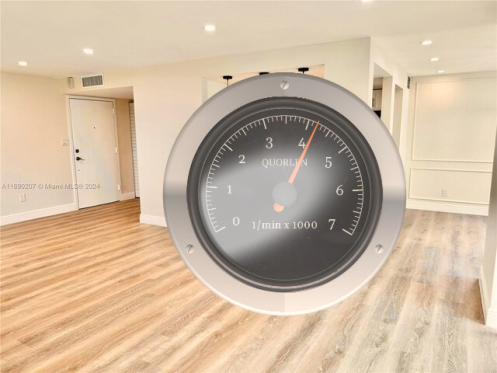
4200
